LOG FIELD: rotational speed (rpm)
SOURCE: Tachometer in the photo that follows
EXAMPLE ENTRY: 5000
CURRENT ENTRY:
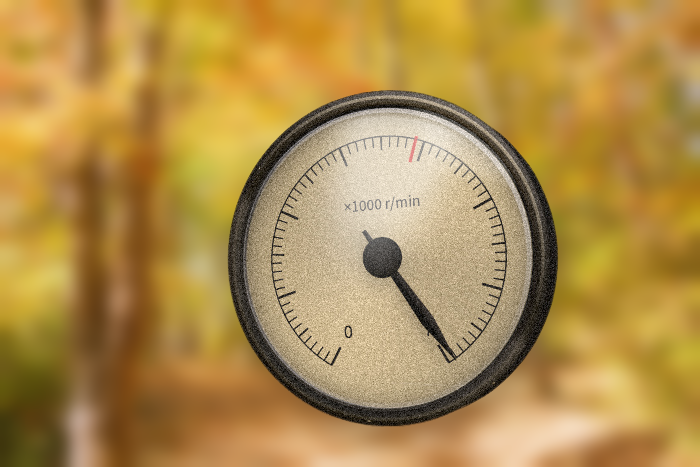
6900
